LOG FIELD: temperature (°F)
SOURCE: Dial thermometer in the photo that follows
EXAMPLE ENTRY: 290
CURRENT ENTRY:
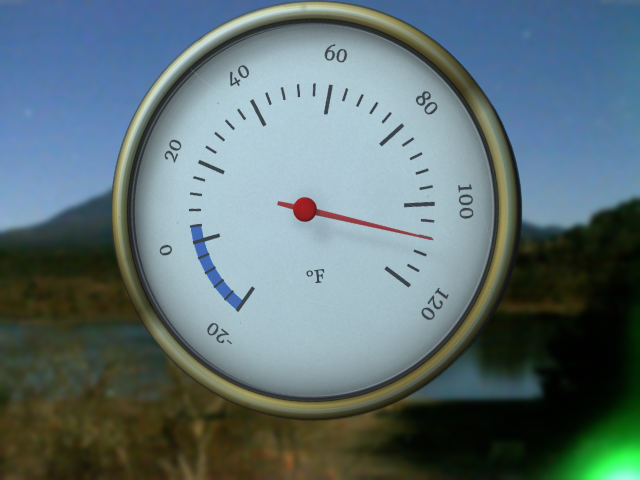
108
